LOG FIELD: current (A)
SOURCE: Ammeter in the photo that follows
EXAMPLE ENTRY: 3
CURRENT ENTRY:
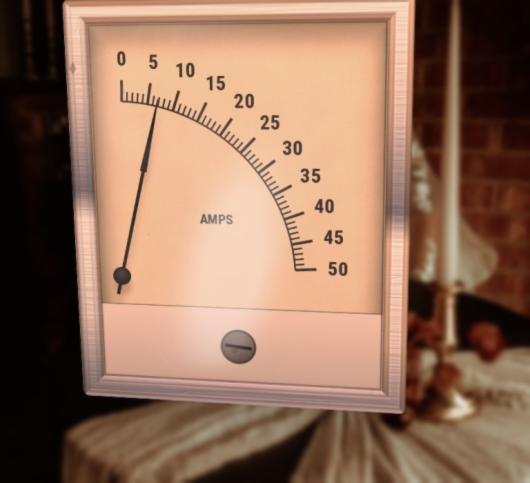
7
